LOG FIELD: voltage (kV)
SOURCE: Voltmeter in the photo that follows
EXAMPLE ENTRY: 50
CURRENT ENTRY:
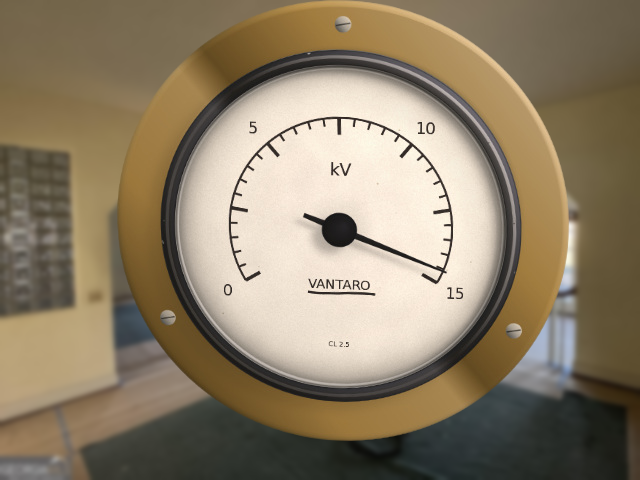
14.5
